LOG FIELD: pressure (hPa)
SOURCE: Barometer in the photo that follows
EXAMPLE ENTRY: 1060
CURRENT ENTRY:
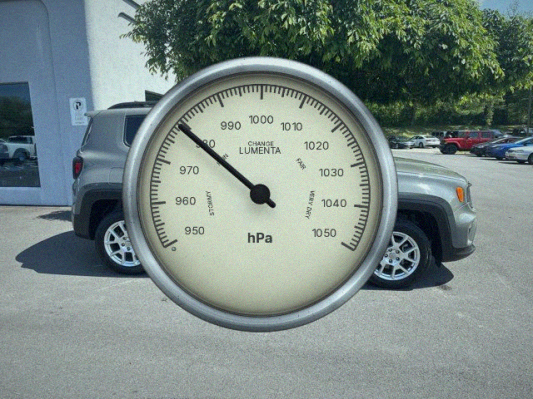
979
